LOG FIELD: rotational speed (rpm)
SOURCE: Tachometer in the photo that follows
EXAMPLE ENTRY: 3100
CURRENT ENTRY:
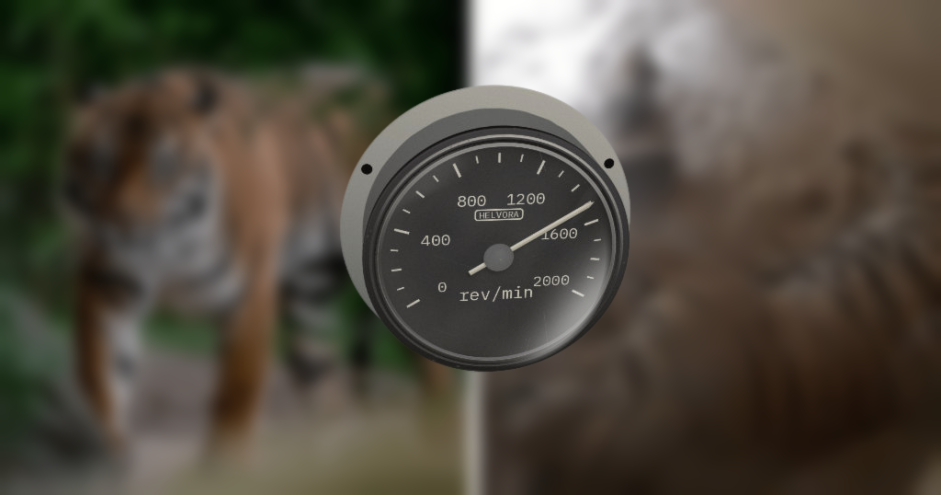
1500
